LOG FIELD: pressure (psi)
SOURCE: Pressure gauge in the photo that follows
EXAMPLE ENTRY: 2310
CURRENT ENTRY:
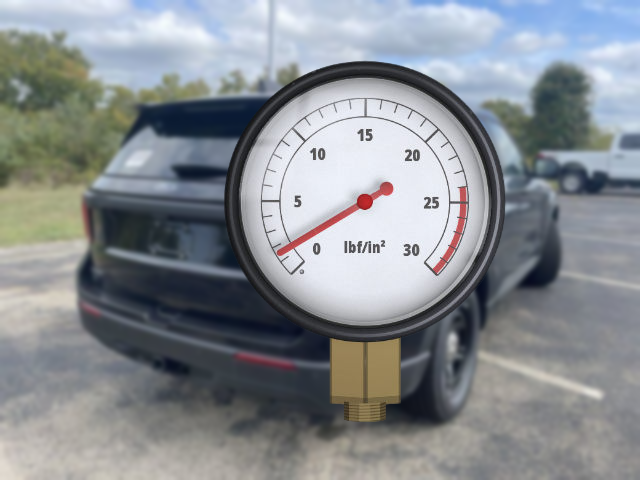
1.5
